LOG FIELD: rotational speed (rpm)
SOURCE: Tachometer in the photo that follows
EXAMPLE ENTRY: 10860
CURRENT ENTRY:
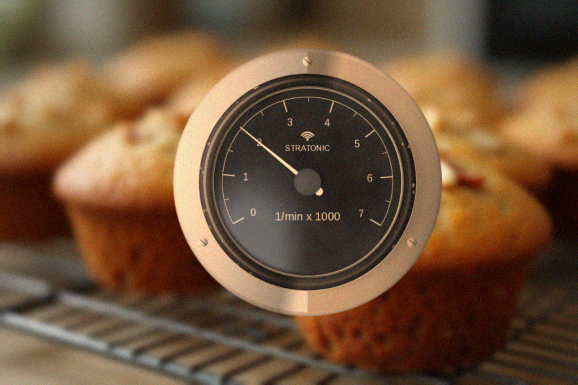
2000
